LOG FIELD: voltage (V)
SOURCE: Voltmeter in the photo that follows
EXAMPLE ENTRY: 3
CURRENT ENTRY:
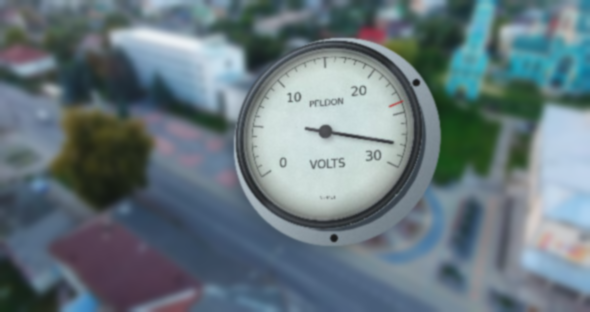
28
